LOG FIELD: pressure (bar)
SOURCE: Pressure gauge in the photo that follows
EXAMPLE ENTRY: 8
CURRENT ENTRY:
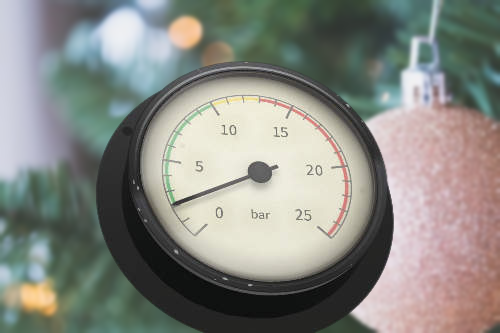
2
